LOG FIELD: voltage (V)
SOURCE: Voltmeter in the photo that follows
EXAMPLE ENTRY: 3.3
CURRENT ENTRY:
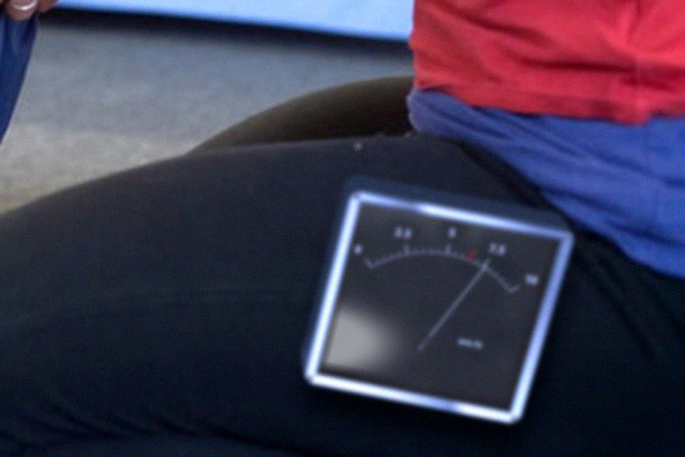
7.5
